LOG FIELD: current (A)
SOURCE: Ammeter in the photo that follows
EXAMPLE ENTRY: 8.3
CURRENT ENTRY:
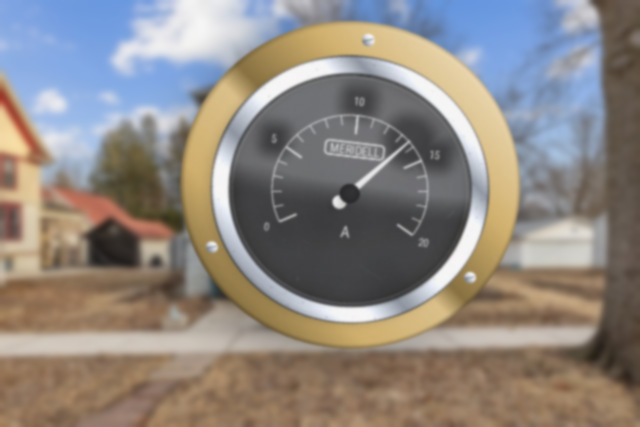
13.5
